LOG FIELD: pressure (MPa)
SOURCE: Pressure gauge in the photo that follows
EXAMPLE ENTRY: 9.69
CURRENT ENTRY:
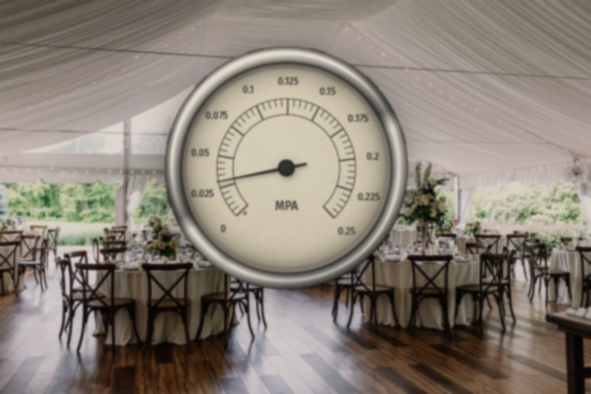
0.03
